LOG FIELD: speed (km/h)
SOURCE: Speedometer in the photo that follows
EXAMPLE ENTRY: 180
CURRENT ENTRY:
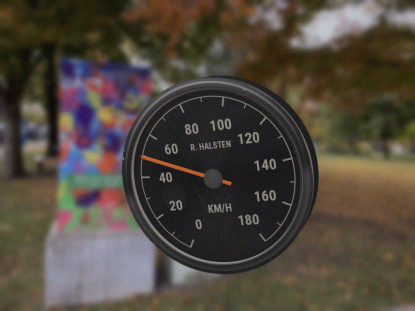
50
